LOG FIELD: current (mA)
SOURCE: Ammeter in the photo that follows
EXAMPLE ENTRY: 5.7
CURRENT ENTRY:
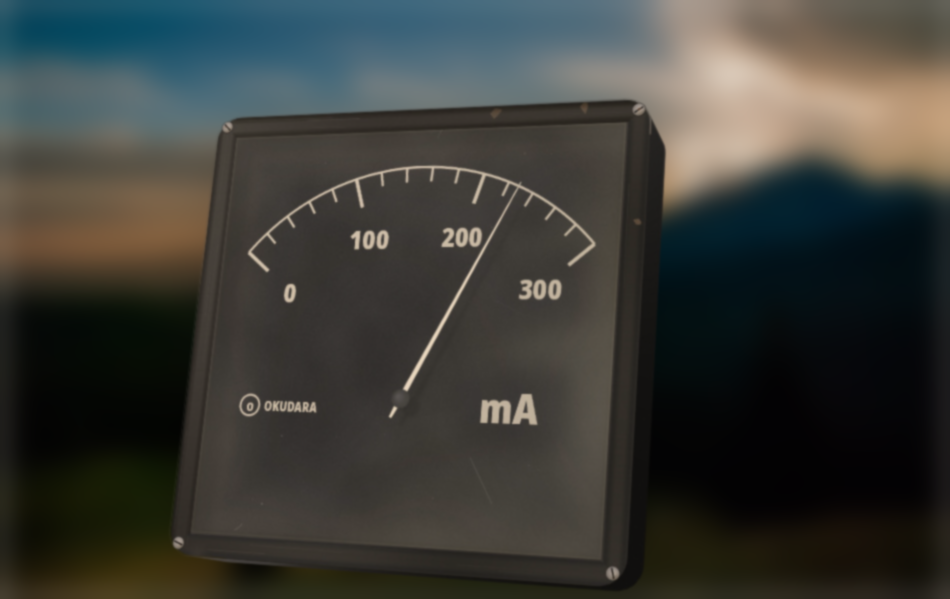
230
